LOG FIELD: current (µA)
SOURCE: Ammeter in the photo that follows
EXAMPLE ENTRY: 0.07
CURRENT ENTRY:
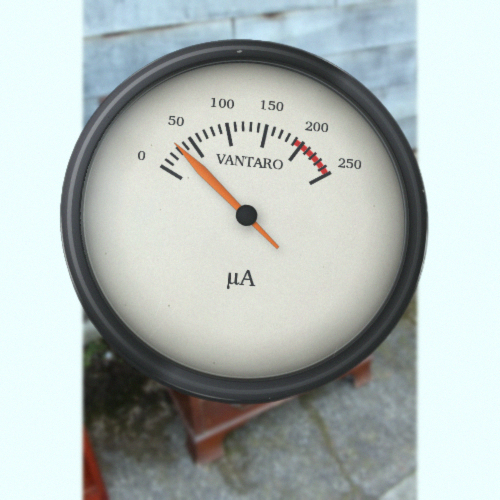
30
